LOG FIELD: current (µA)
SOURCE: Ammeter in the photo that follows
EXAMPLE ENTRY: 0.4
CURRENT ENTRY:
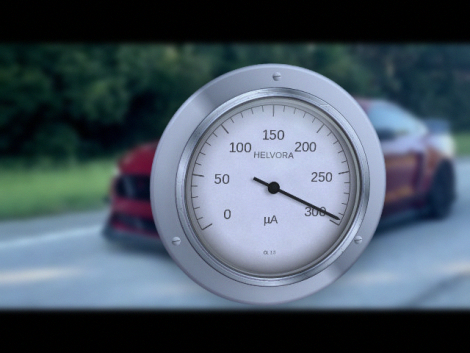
295
